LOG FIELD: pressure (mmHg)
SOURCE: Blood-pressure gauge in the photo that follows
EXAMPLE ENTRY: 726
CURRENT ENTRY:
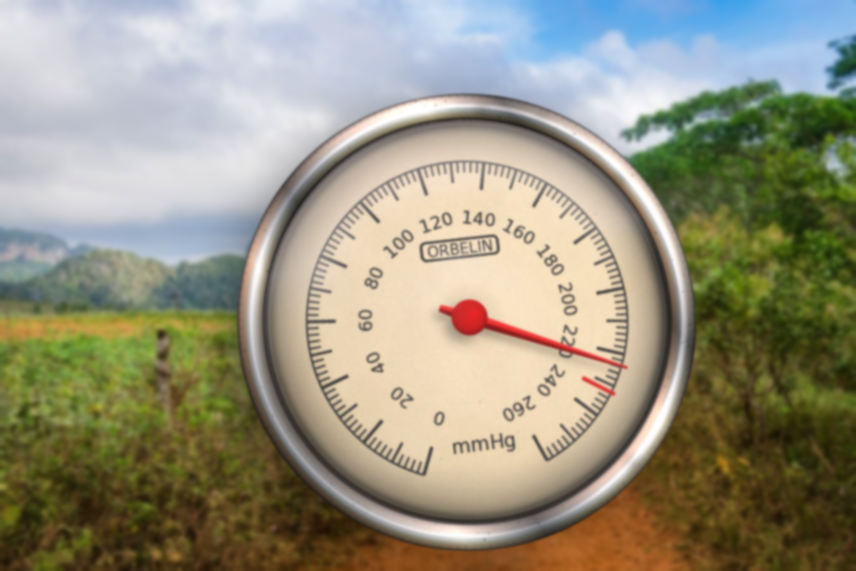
224
